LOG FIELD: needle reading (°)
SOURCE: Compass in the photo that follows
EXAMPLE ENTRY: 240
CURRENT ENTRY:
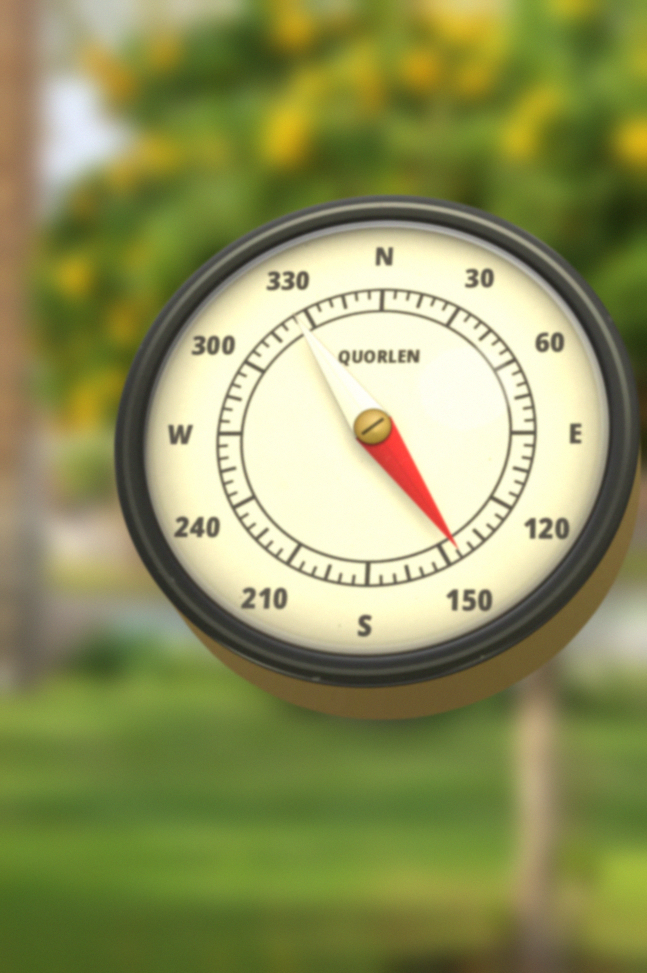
145
